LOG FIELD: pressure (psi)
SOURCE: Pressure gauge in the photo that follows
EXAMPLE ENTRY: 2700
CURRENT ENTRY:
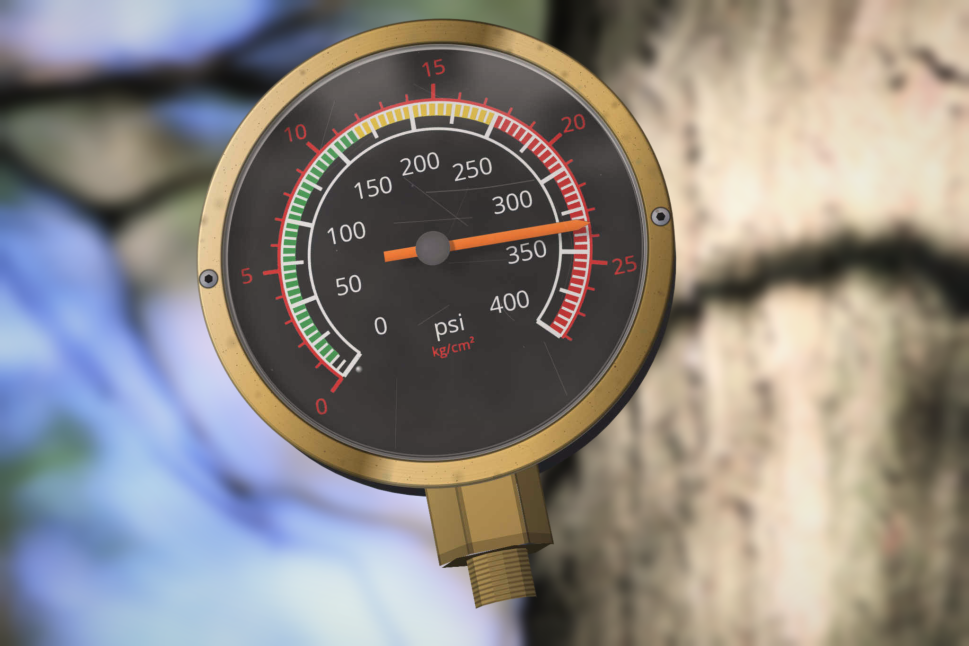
335
